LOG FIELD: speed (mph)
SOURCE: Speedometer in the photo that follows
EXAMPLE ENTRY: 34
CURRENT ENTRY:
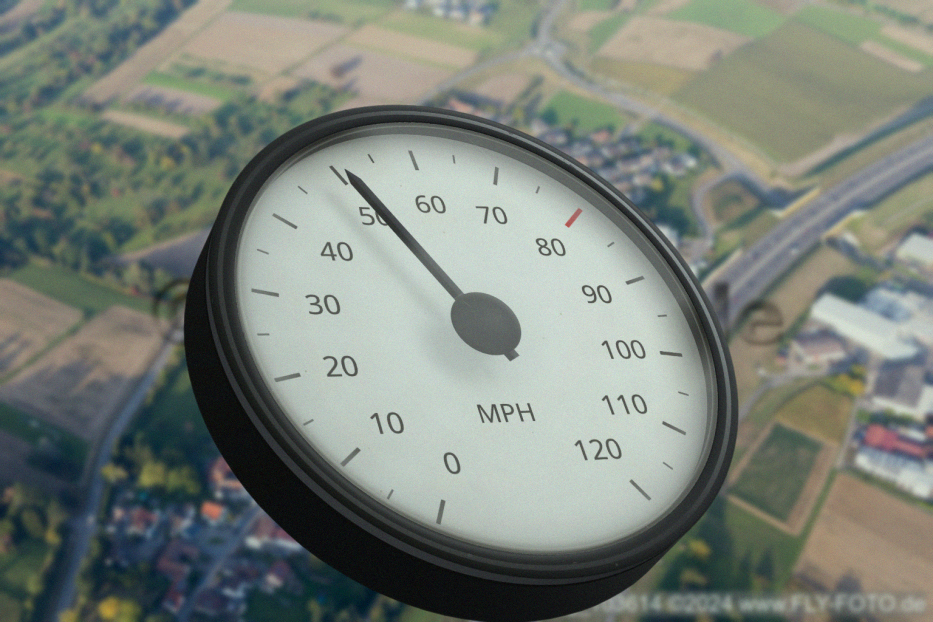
50
